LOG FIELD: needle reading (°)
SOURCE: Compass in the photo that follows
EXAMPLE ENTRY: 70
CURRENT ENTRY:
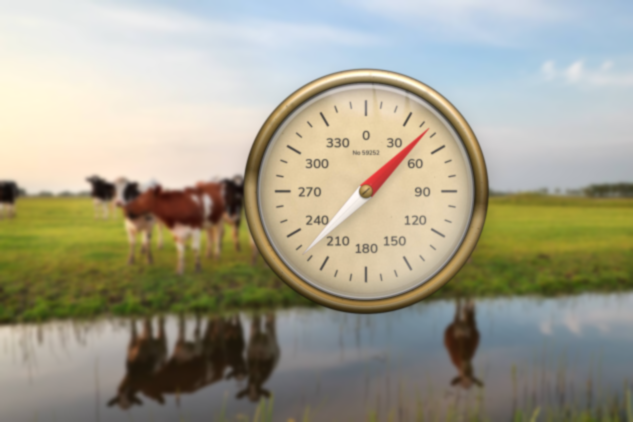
45
